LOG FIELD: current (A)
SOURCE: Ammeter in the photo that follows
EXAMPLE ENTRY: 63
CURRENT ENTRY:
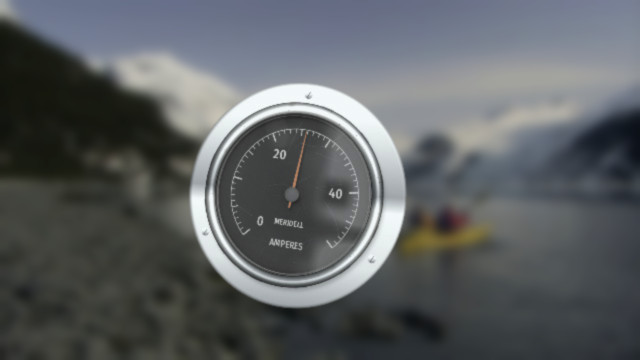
26
